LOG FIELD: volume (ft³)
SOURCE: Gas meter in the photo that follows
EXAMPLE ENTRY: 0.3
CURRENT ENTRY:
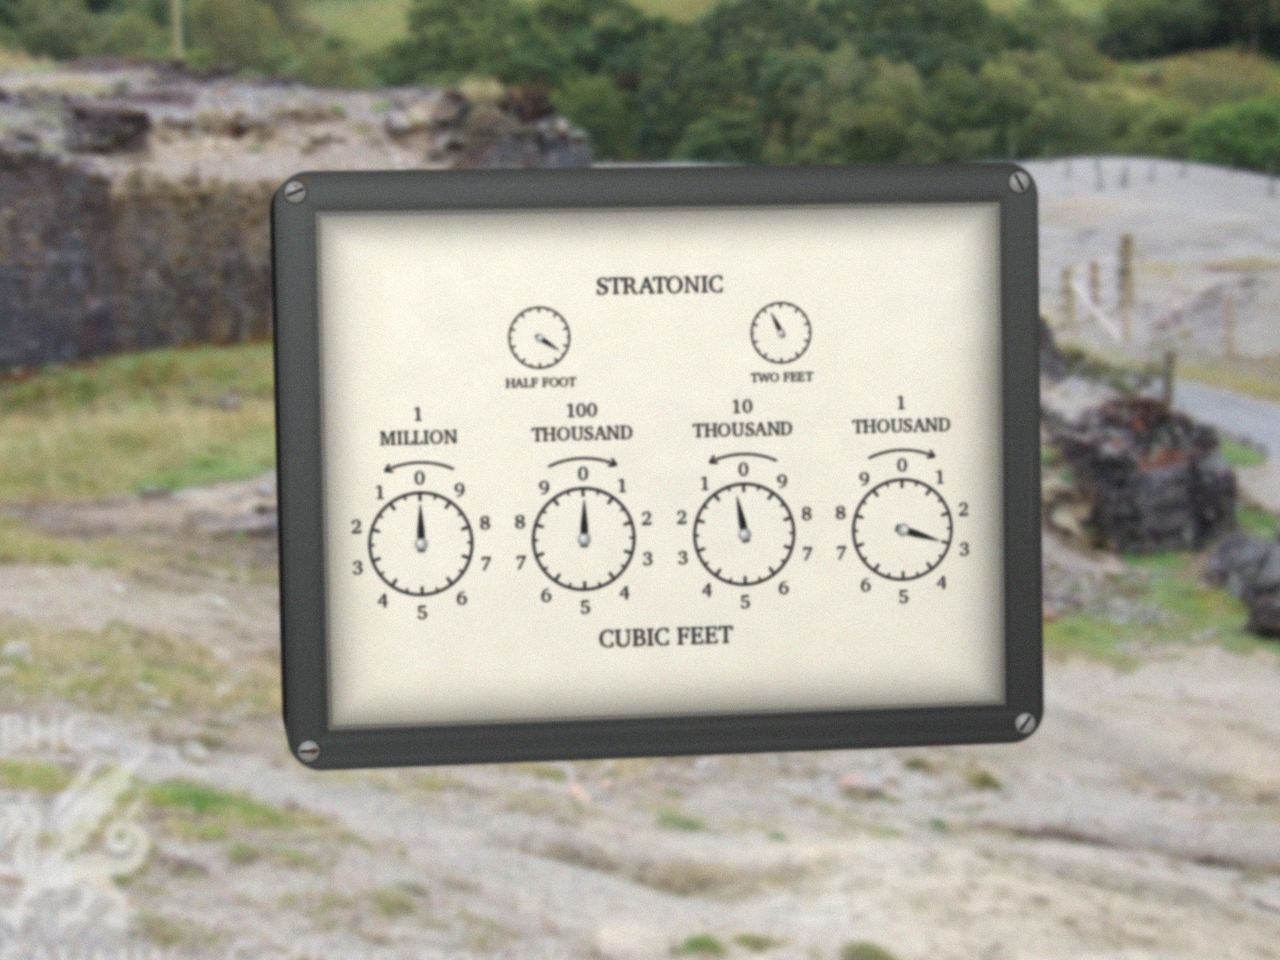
300
